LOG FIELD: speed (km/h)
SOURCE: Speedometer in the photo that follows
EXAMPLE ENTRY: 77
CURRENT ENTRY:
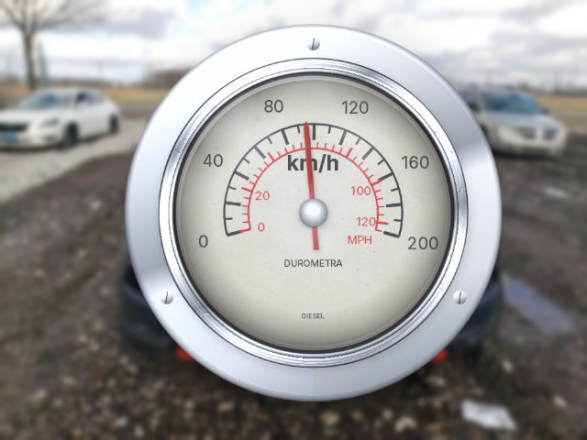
95
